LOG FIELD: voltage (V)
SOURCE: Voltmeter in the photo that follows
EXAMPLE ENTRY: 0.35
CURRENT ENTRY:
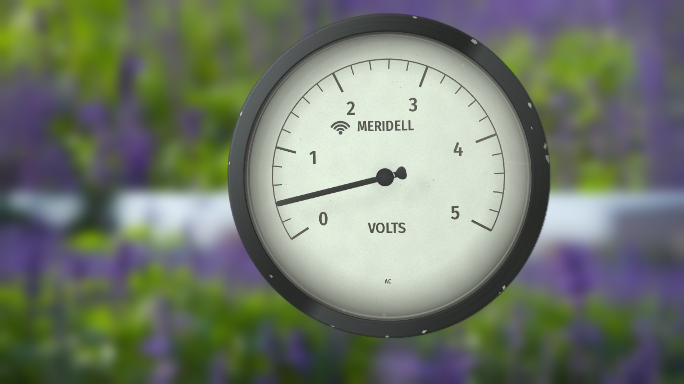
0.4
